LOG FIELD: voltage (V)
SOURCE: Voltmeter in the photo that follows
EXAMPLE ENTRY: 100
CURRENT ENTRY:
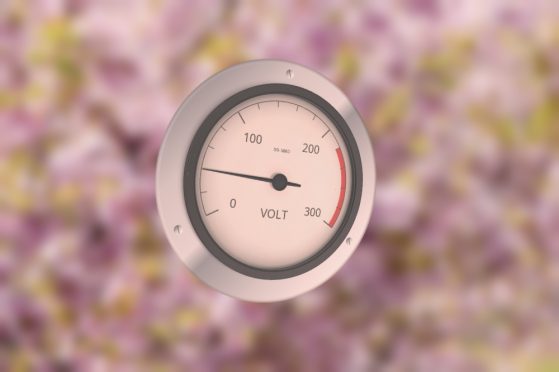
40
